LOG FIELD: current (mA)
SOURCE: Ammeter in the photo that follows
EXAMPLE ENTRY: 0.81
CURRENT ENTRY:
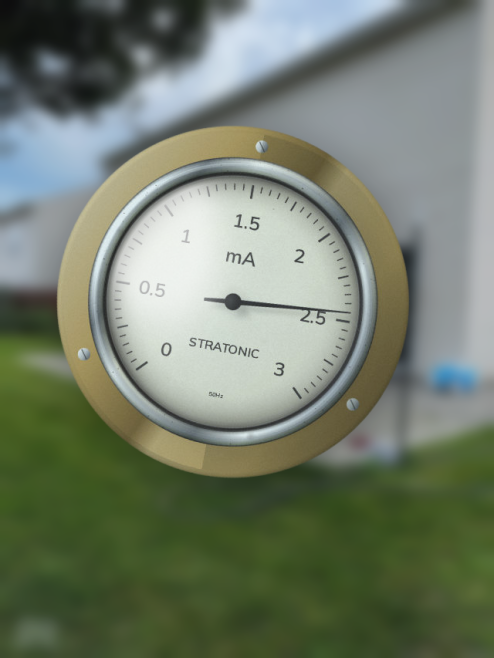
2.45
